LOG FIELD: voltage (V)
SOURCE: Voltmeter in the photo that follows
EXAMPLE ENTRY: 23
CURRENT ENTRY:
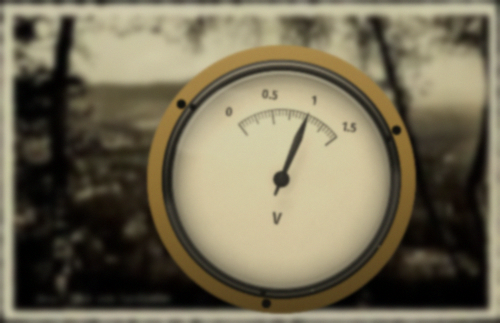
1
